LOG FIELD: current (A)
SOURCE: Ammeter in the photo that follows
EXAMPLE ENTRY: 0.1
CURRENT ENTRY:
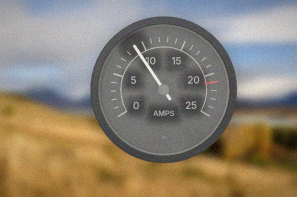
9
